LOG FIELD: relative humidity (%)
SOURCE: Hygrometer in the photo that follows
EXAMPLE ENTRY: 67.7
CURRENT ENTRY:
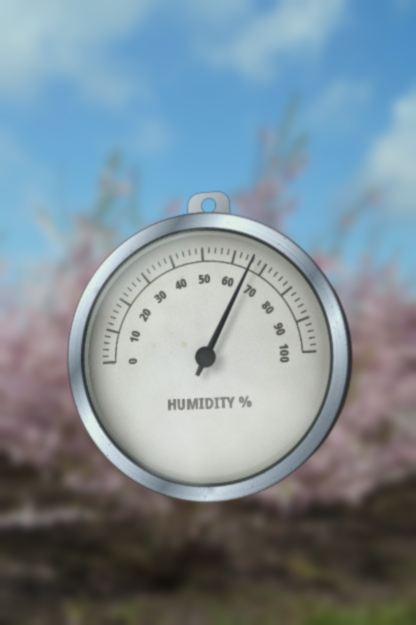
66
